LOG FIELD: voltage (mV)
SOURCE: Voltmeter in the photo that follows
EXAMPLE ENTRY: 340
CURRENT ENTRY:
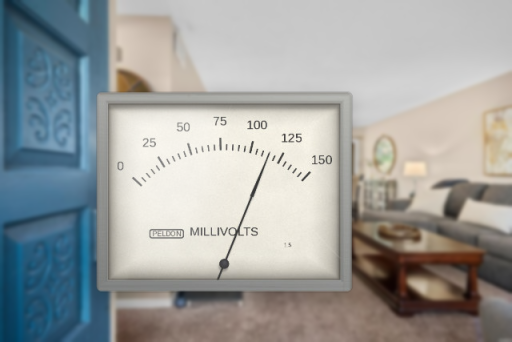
115
